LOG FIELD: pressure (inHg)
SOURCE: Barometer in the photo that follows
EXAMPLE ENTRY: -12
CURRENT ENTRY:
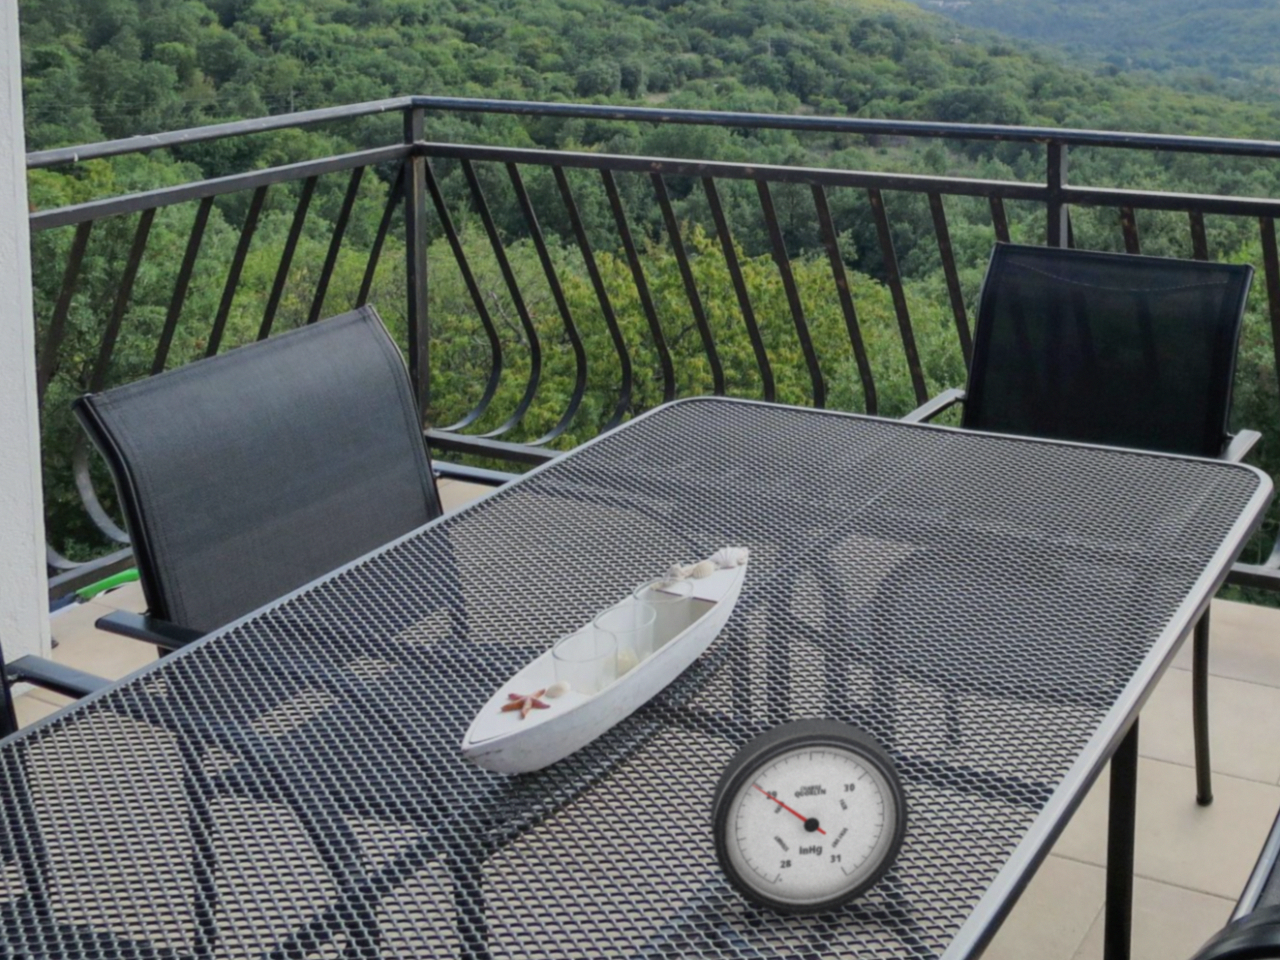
29
